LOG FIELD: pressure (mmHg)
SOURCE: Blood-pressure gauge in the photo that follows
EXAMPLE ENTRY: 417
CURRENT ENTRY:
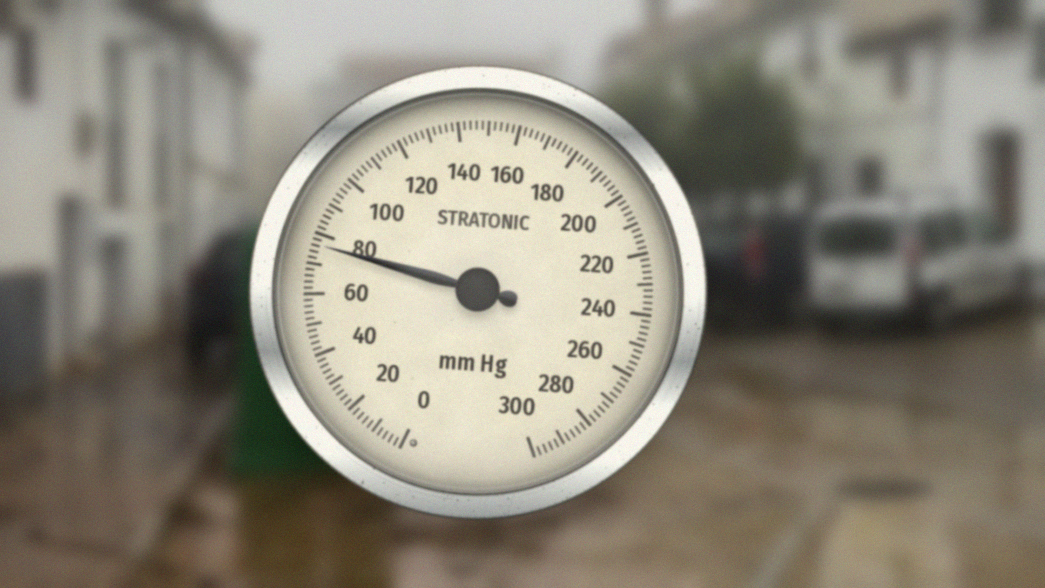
76
